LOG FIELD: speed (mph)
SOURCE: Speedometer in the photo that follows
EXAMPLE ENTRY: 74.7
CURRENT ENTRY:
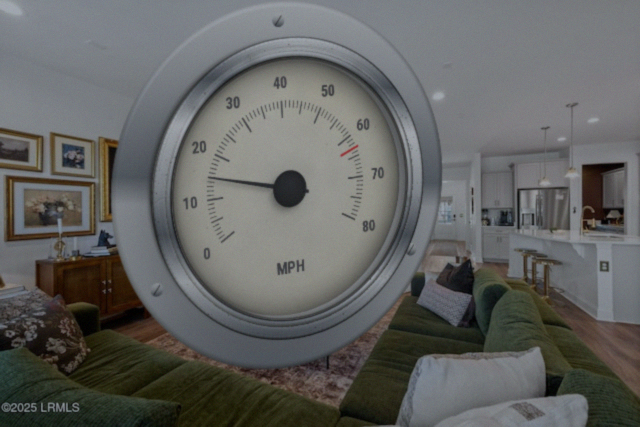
15
